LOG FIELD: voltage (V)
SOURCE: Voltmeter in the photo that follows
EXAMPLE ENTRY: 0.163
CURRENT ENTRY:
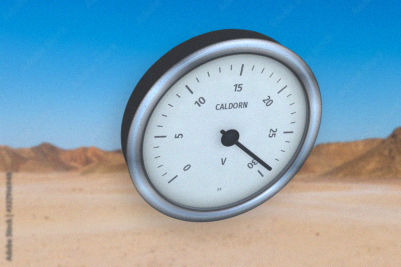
29
